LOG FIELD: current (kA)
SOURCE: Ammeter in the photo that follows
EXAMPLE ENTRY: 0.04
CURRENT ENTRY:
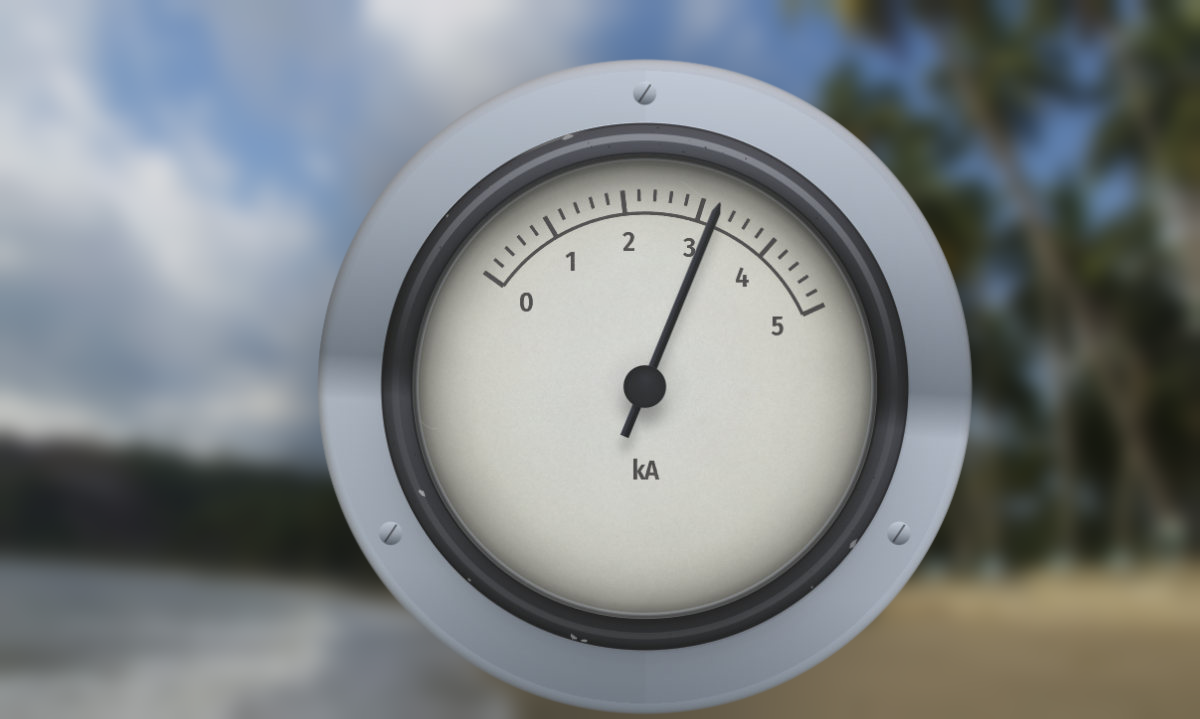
3.2
